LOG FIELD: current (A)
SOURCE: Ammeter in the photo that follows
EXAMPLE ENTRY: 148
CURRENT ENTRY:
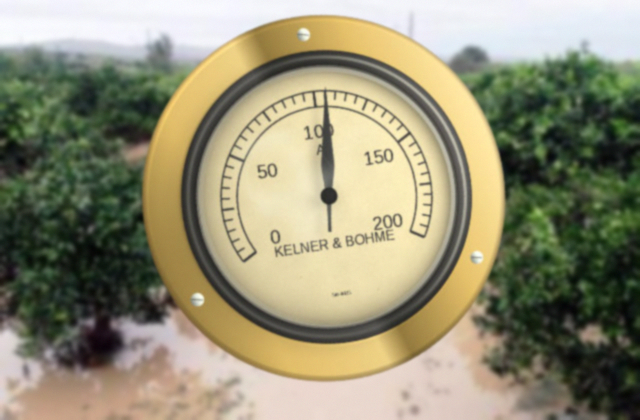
105
